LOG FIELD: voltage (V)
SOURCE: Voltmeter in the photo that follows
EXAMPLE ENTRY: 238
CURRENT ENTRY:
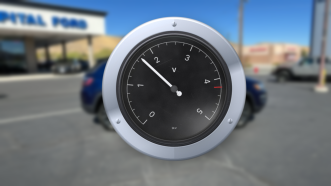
1.7
